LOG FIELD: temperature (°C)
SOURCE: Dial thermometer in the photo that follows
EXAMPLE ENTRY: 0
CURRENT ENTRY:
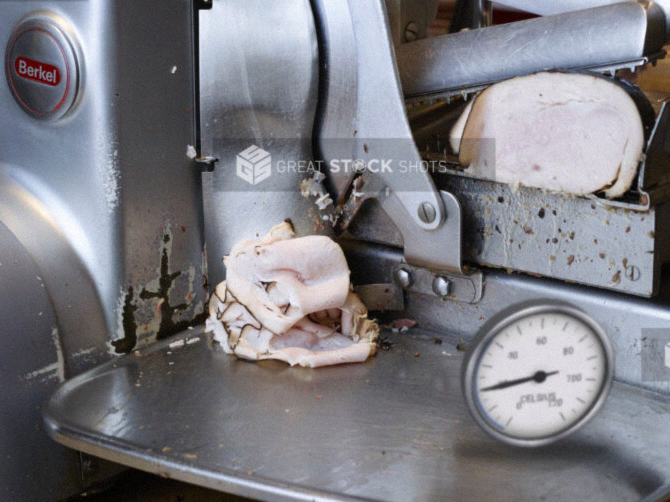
20
